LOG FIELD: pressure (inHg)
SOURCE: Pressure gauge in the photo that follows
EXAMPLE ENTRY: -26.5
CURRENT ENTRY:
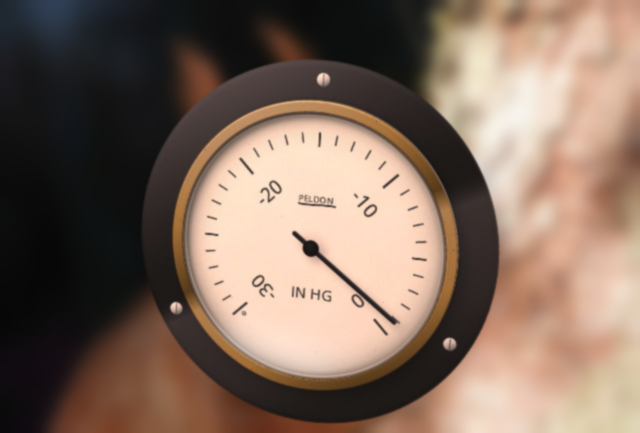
-1
